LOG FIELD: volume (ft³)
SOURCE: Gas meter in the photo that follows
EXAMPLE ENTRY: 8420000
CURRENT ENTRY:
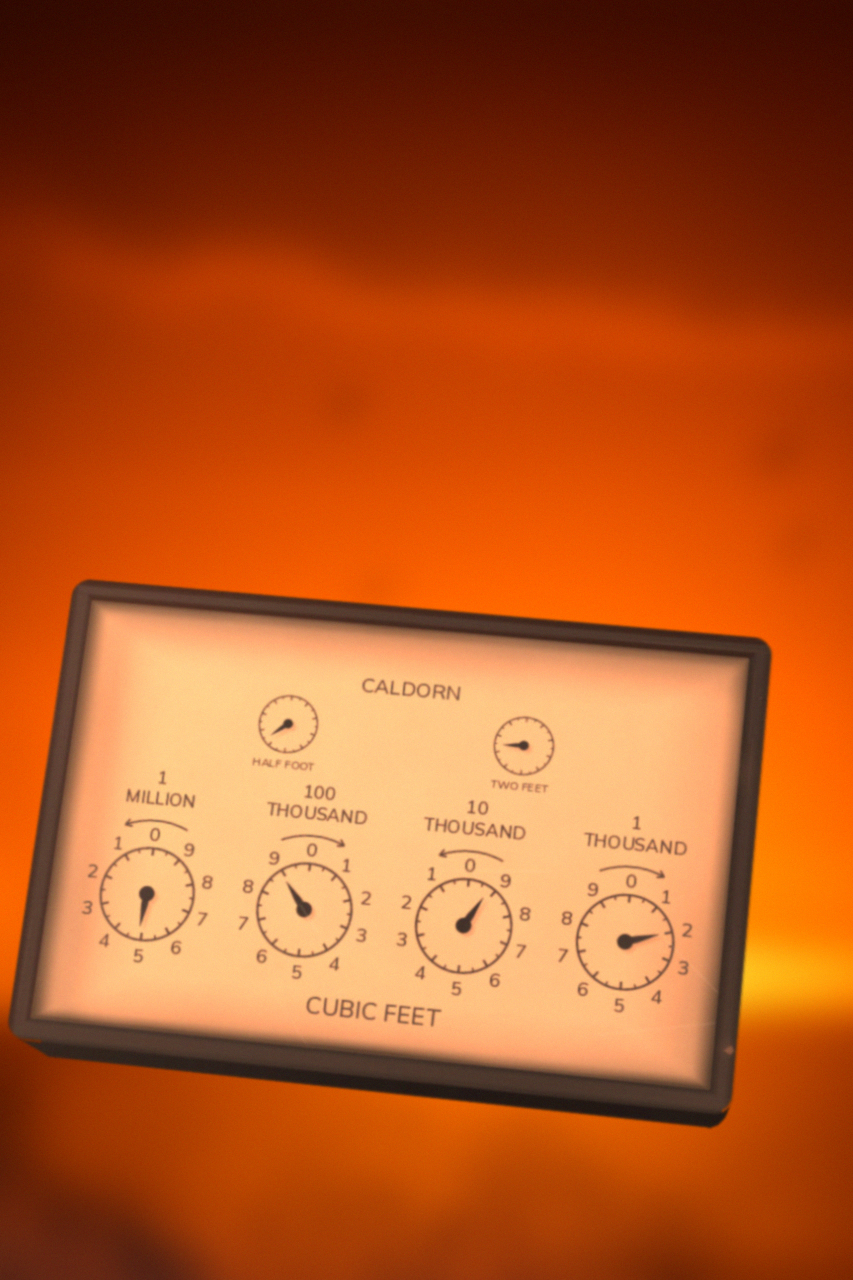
489200
